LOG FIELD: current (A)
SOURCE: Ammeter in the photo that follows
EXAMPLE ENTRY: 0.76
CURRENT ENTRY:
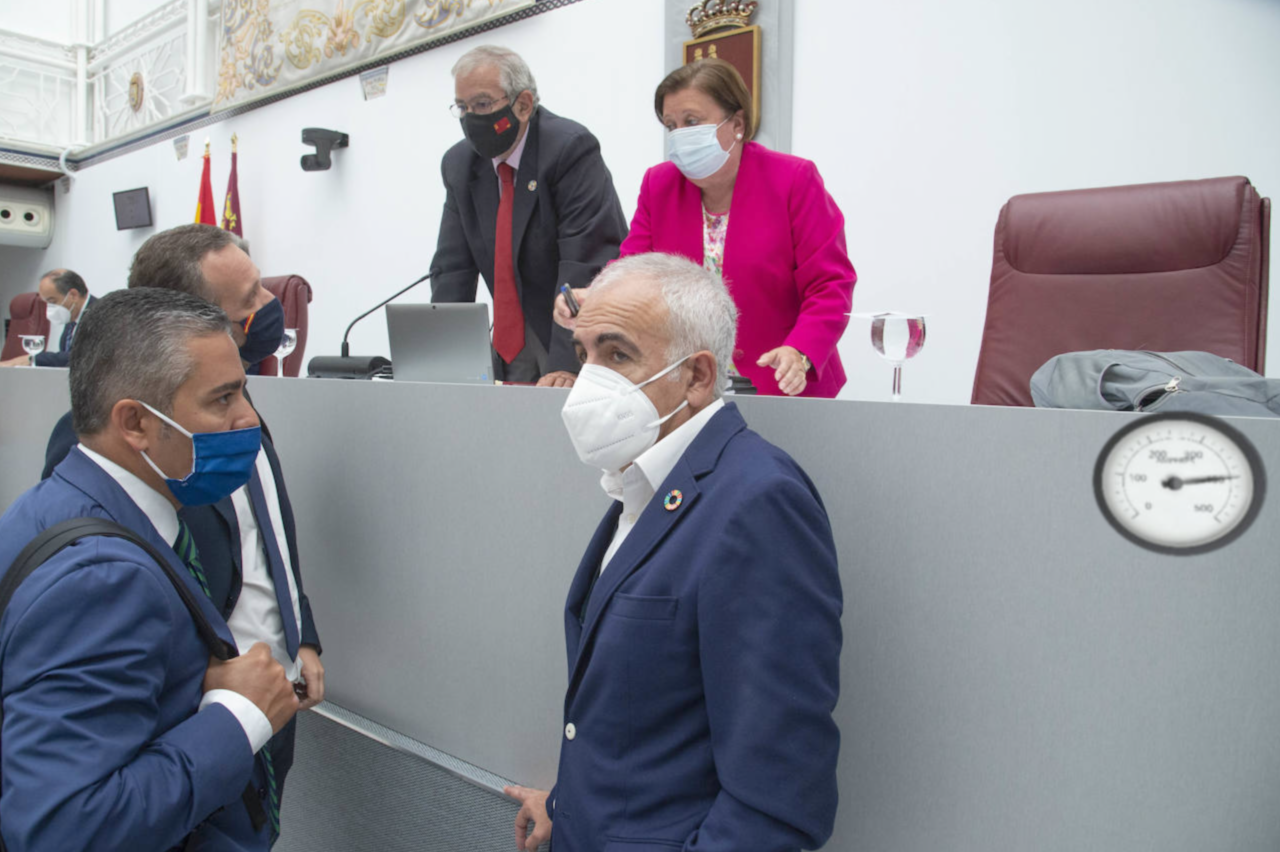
400
